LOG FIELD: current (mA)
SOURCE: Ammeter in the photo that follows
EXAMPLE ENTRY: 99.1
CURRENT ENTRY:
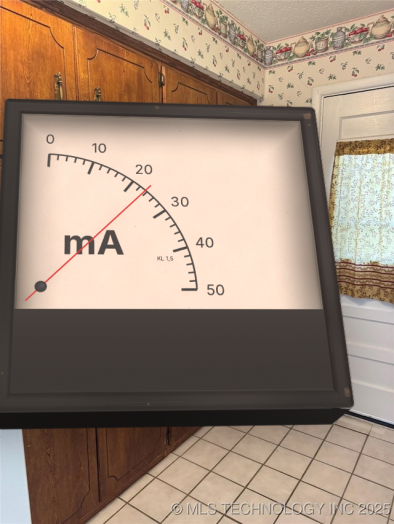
24
